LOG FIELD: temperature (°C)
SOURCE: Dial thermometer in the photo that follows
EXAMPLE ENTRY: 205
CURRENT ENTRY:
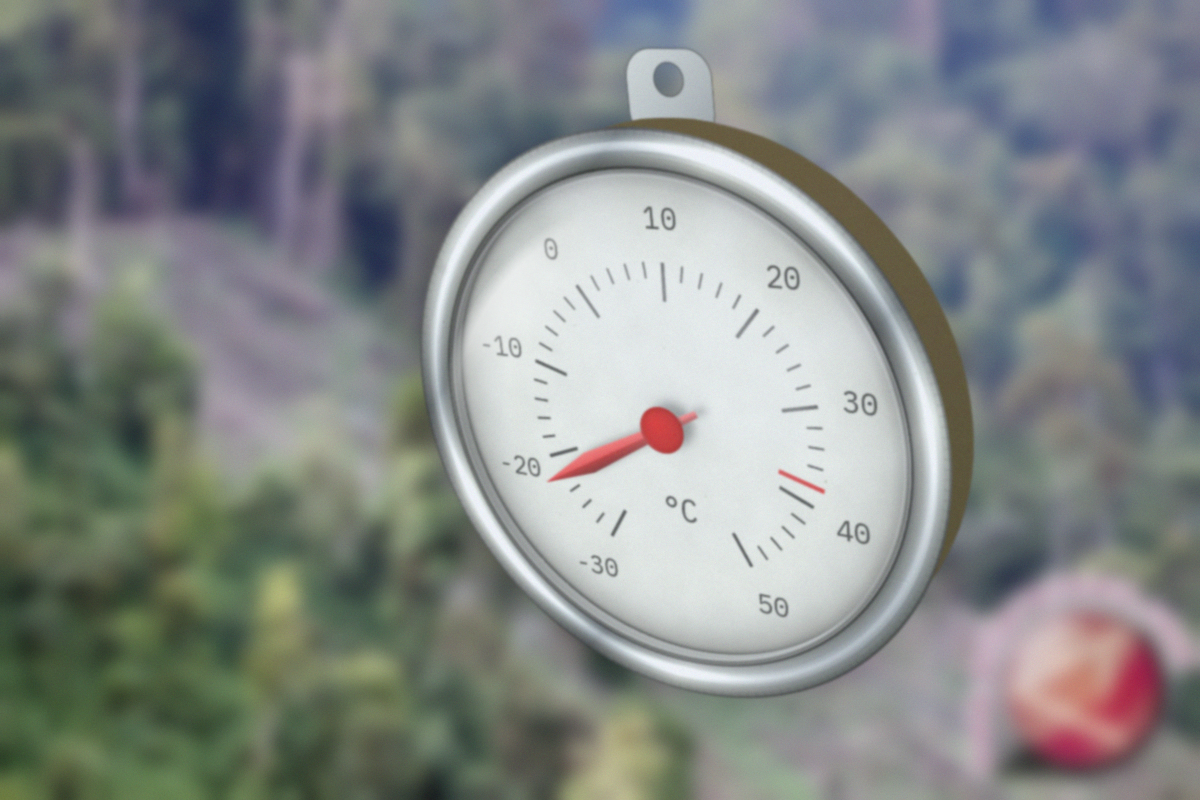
-22
